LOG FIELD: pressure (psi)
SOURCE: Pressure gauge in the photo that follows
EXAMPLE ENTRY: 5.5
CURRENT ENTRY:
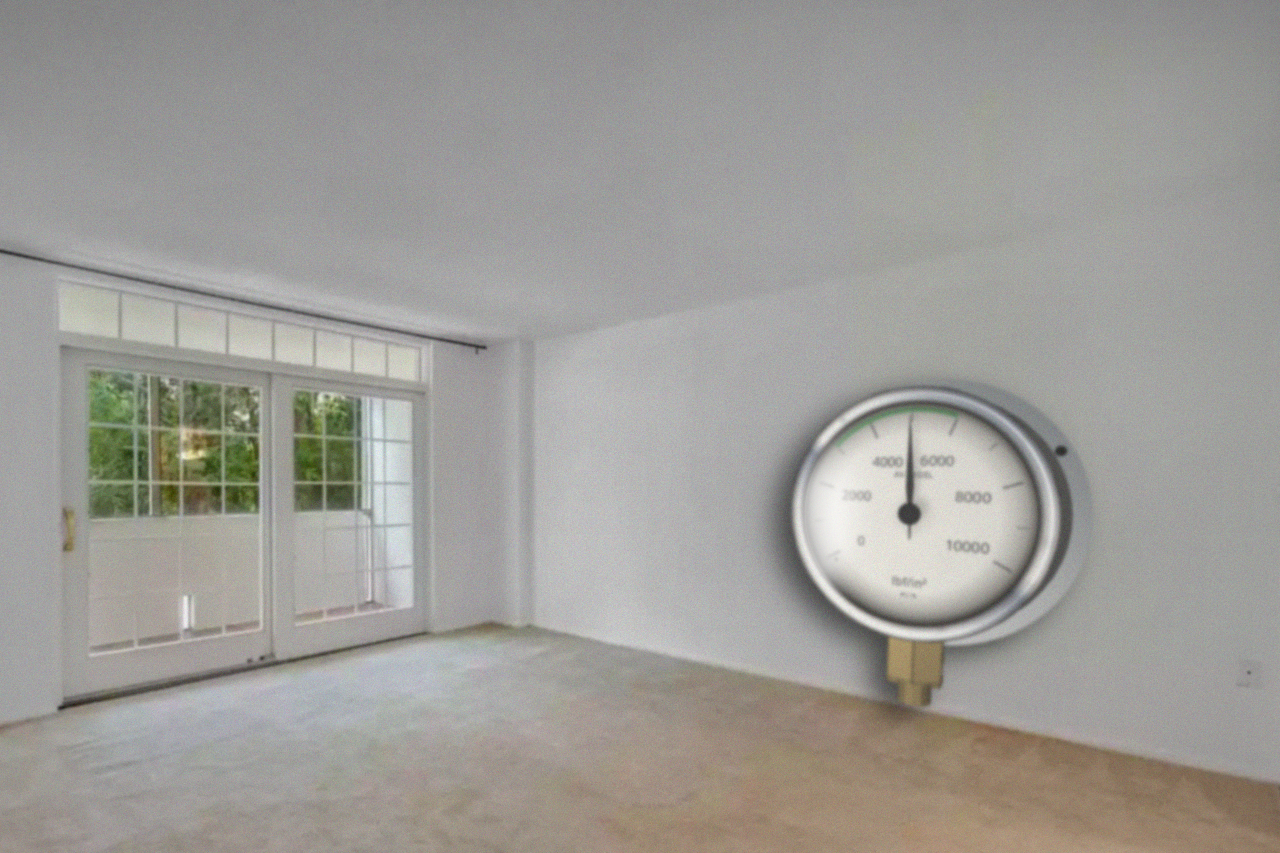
5000
